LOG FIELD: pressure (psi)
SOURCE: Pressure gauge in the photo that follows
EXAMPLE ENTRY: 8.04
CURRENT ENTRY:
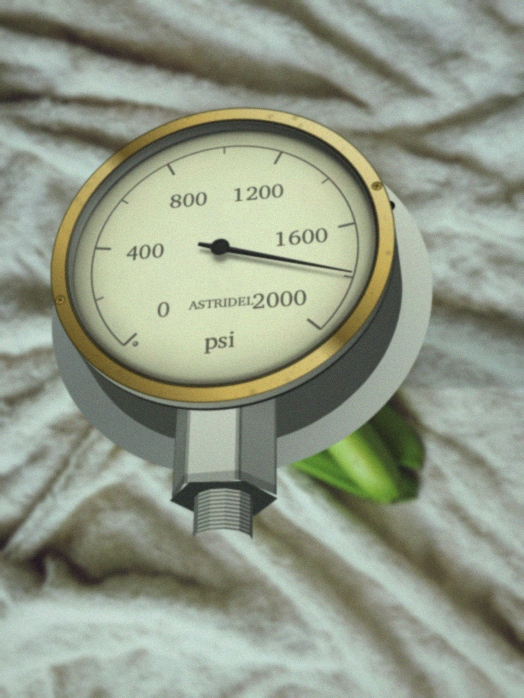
1800
